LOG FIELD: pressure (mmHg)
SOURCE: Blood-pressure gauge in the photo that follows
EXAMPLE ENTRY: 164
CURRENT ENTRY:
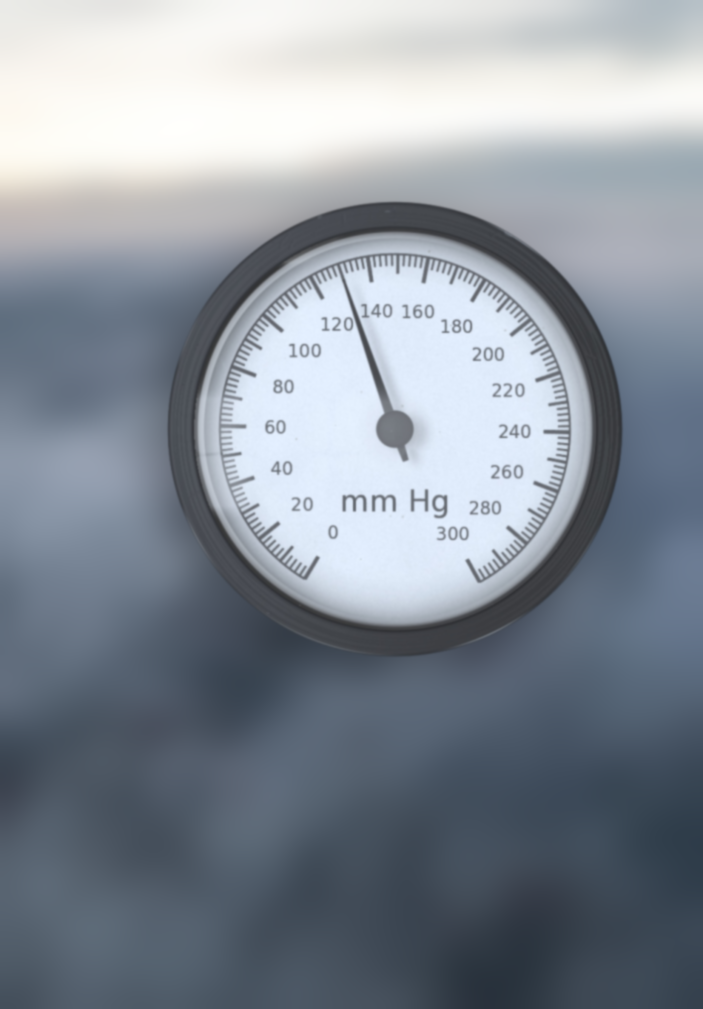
130
